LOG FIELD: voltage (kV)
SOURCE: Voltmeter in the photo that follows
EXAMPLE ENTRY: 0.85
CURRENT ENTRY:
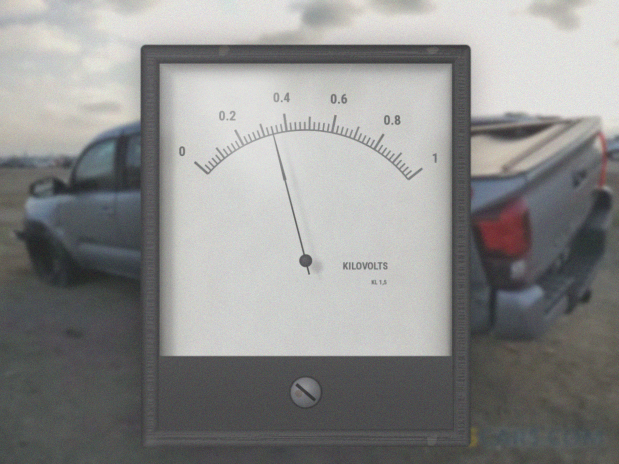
0.34
